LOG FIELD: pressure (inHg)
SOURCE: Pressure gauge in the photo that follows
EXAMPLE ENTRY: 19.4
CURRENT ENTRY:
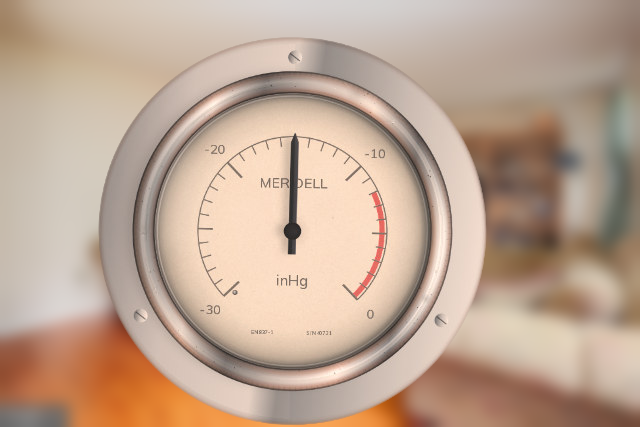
-15
